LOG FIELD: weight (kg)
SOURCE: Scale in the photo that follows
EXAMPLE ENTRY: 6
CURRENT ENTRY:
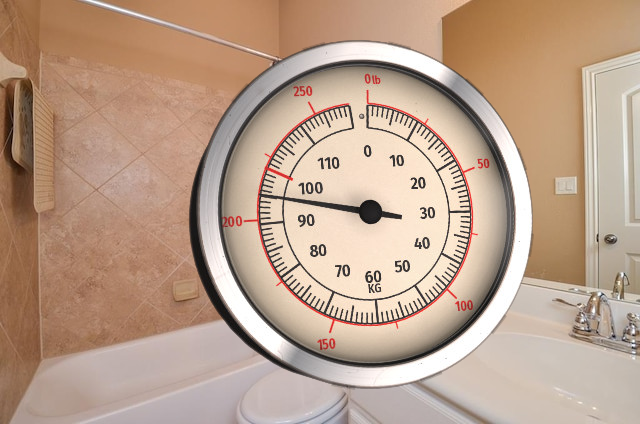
95
